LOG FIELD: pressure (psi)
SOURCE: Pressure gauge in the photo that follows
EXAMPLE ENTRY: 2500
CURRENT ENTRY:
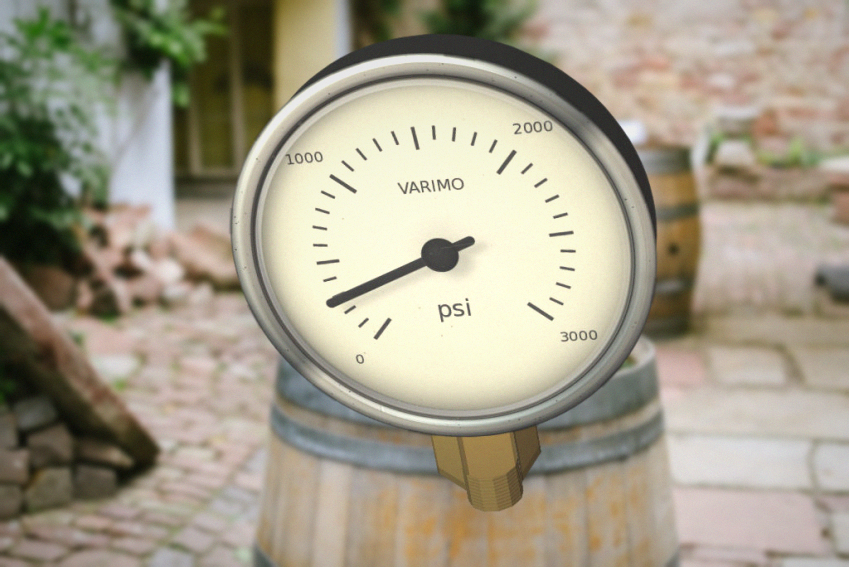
300
